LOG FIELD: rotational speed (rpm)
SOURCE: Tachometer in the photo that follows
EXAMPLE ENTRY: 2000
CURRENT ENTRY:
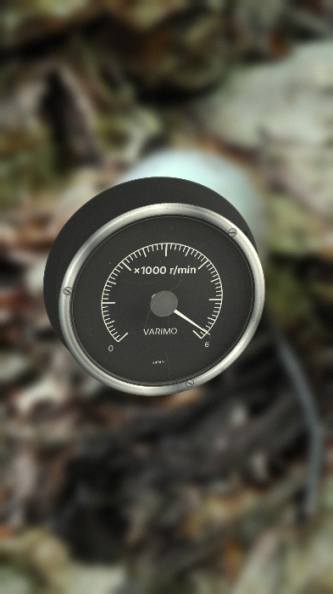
5800
